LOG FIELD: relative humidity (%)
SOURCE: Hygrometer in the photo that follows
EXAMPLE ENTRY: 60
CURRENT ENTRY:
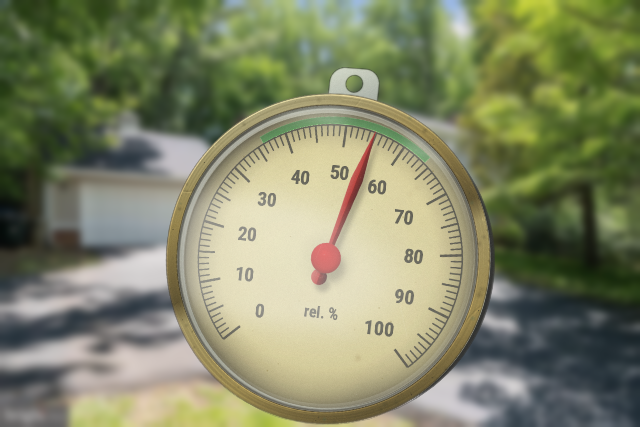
55
